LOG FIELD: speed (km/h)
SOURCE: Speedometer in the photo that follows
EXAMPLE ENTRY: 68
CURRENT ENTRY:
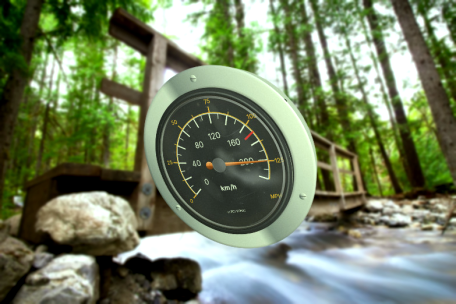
200
